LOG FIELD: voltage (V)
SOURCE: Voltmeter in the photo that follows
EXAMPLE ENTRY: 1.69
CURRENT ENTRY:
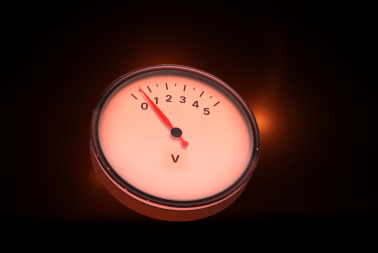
0.5
